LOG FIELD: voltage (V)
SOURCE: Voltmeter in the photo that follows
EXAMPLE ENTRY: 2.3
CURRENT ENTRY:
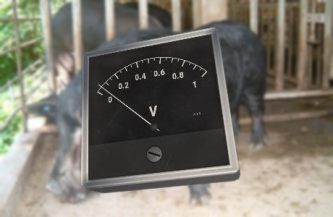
0.05
